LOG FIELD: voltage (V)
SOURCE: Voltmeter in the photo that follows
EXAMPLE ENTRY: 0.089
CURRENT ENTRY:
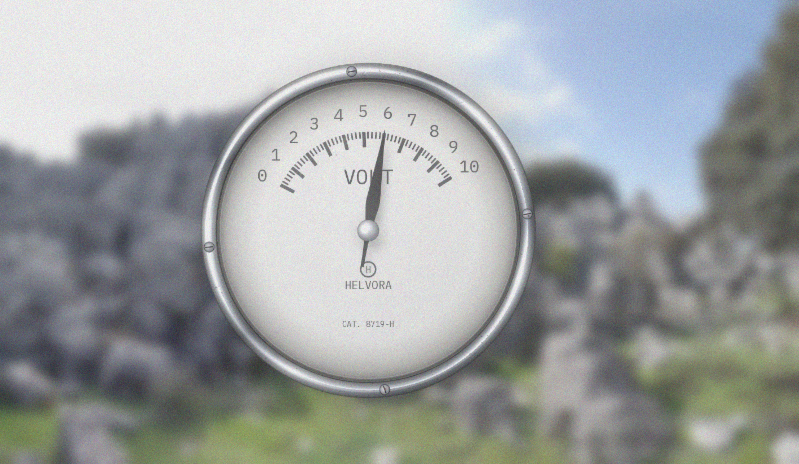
6
